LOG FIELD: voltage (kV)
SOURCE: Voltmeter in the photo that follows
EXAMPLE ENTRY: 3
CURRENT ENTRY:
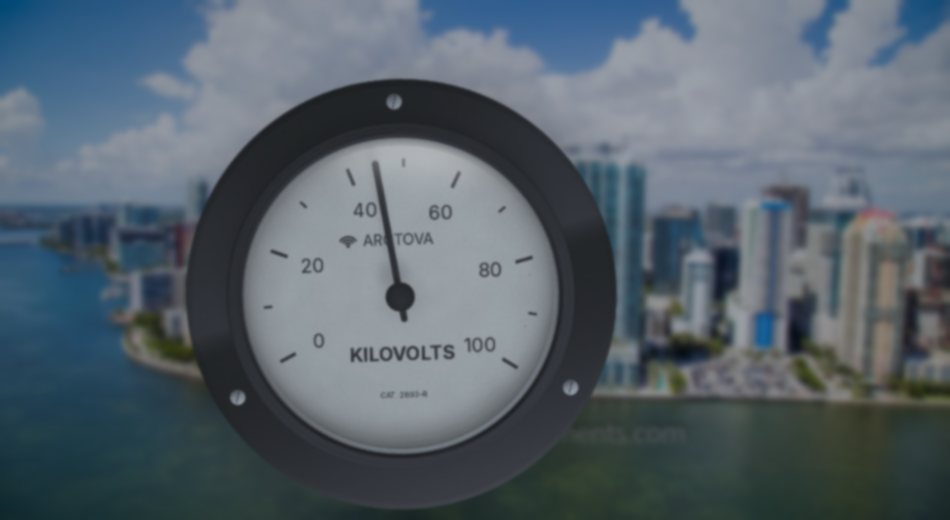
45
